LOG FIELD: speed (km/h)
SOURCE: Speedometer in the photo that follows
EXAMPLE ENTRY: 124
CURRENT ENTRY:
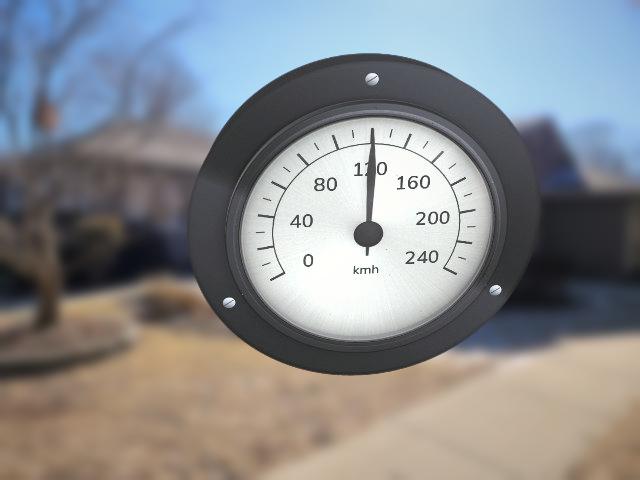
120
